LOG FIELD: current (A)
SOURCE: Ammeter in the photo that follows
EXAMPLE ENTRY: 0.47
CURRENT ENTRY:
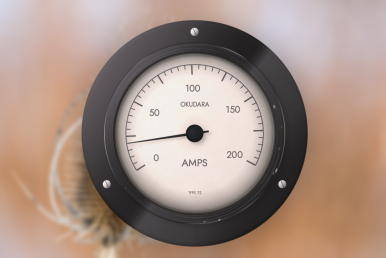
20
